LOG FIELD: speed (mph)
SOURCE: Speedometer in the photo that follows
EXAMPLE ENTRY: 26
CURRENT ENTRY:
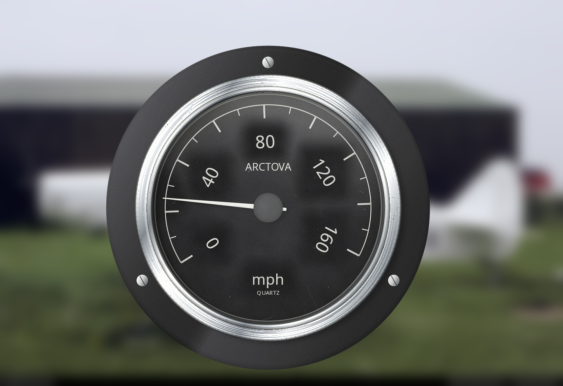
25
